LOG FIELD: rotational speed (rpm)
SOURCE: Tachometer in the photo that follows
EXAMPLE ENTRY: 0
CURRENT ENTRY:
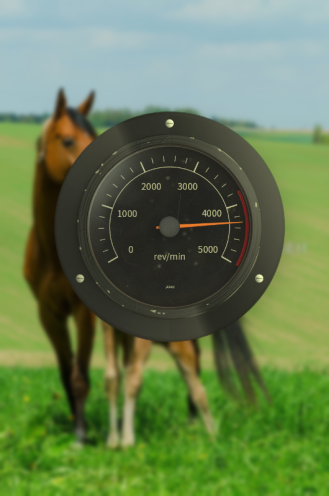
4300
